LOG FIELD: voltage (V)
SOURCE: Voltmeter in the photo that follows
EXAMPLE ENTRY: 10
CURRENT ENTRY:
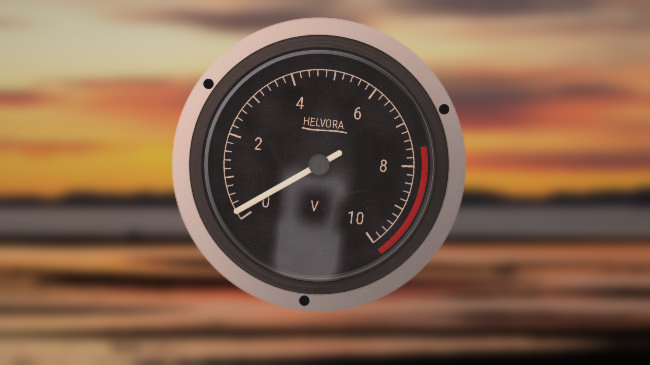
0.2
